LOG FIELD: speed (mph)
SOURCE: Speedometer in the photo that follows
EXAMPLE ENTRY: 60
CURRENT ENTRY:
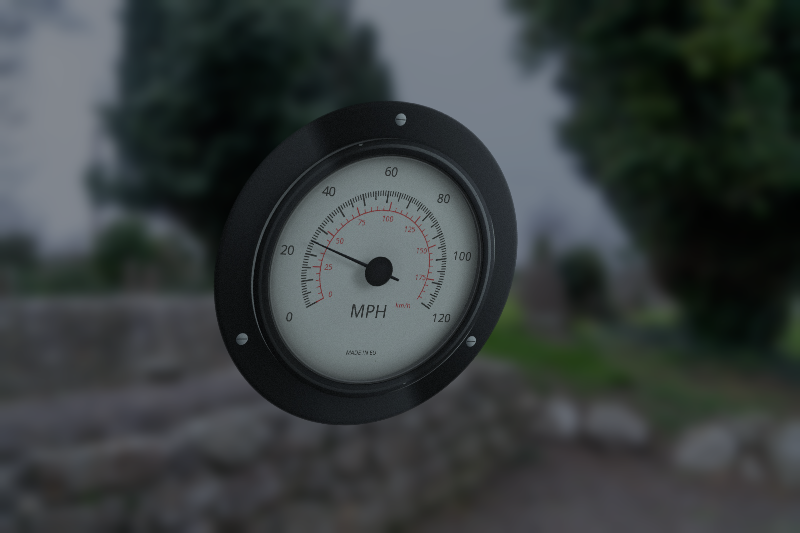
25
